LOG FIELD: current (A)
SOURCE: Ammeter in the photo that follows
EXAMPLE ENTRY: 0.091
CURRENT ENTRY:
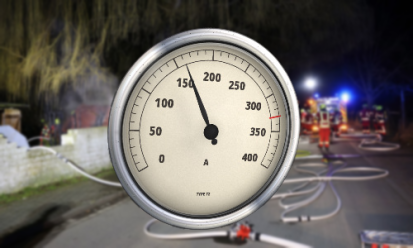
160
